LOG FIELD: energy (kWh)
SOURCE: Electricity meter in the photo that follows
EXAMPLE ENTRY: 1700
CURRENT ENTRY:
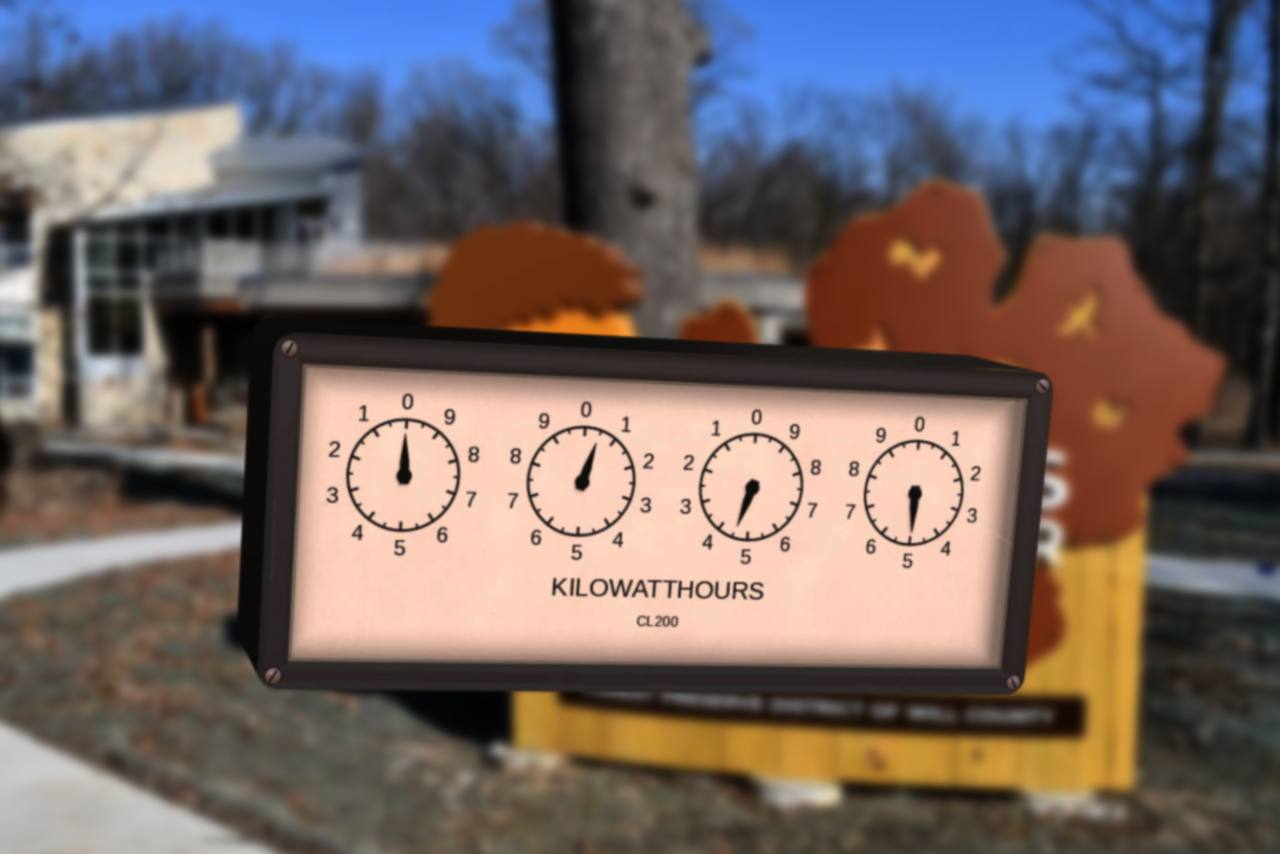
45
